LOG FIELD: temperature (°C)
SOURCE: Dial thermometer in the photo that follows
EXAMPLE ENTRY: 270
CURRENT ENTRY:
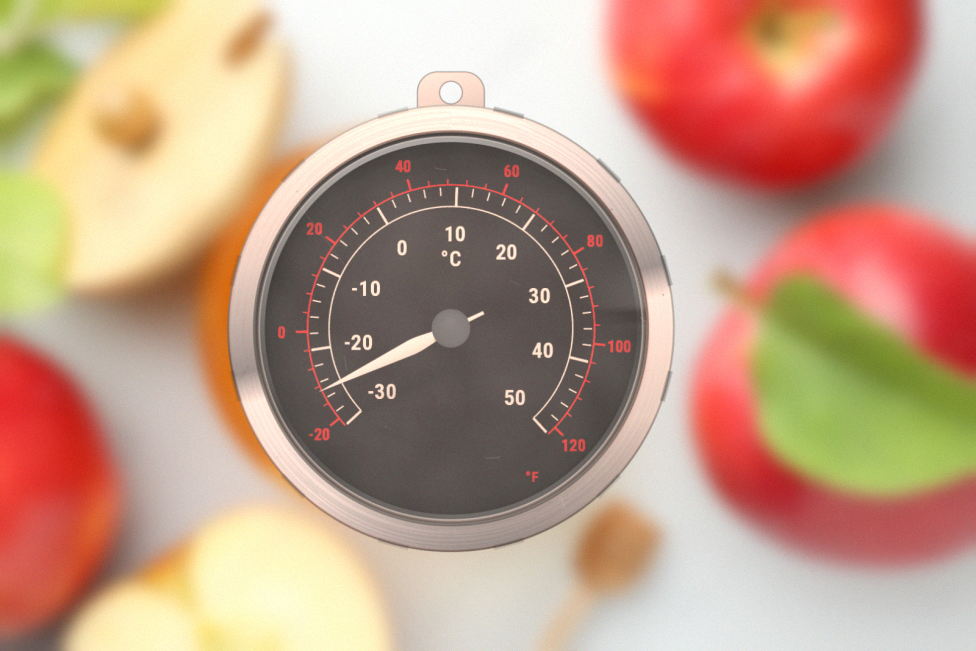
-25
